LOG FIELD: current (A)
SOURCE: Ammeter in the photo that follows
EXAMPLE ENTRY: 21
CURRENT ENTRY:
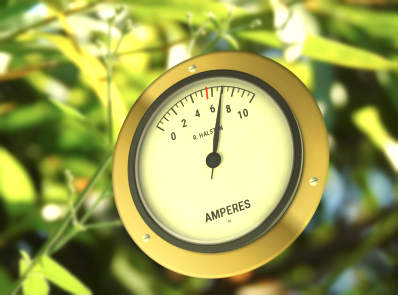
7
